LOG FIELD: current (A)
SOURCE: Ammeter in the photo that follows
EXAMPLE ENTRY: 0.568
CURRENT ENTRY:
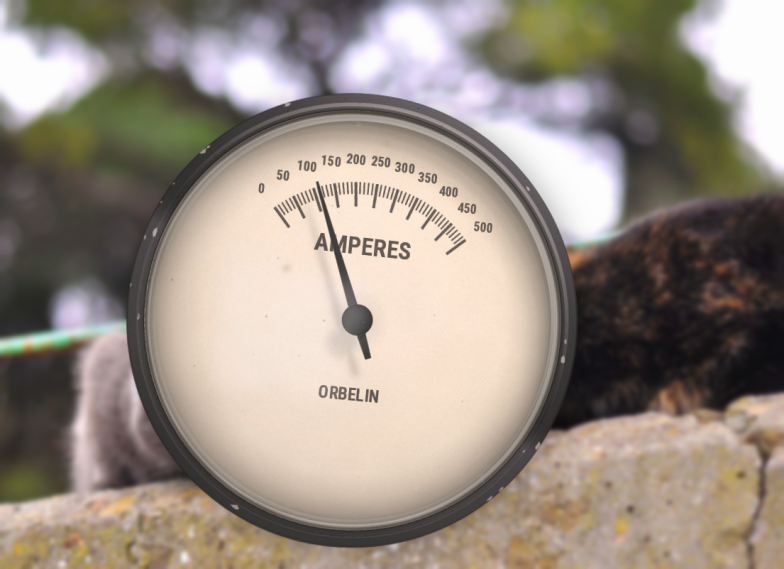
110
